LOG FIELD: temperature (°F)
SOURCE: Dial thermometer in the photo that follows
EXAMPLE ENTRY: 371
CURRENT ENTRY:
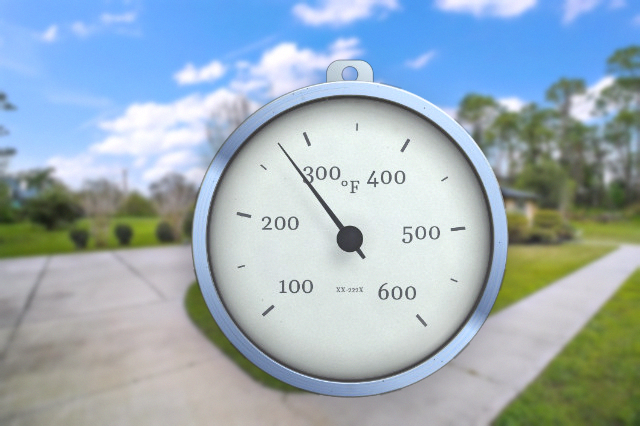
275
